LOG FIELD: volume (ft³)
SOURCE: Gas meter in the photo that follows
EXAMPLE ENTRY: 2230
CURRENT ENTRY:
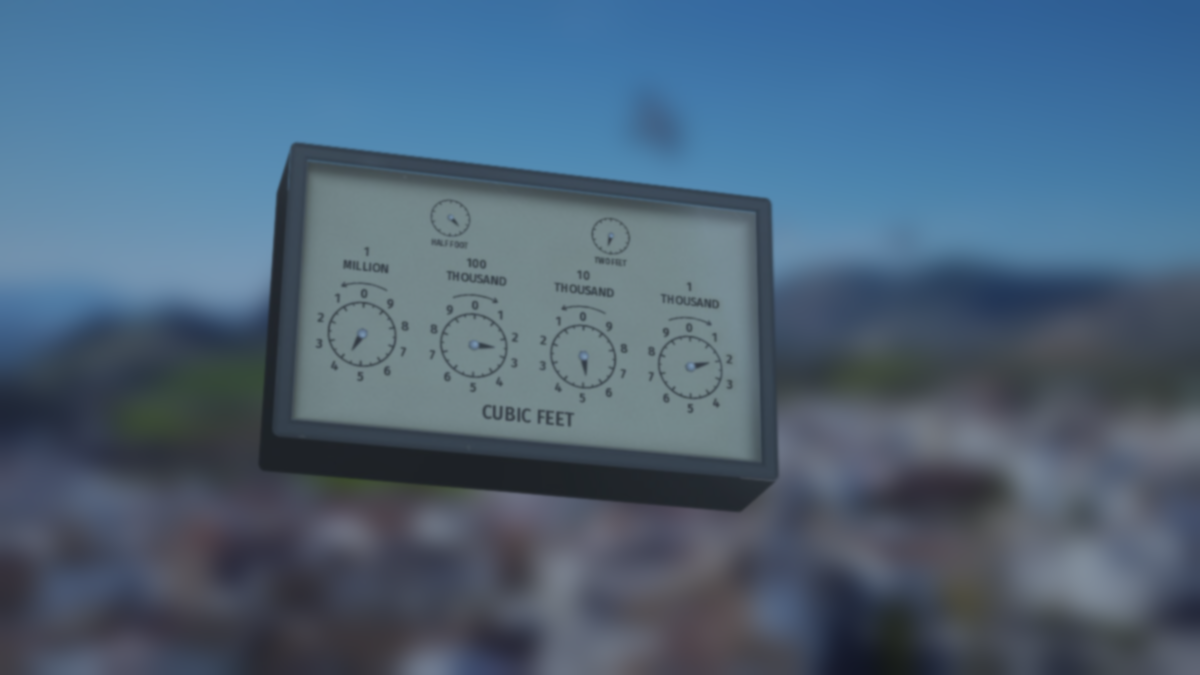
425200
